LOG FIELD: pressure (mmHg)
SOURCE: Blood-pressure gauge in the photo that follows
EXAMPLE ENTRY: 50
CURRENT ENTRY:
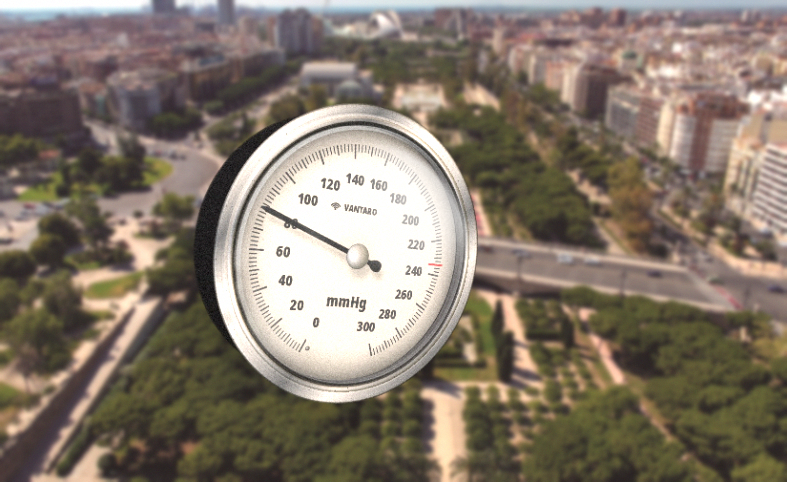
80
